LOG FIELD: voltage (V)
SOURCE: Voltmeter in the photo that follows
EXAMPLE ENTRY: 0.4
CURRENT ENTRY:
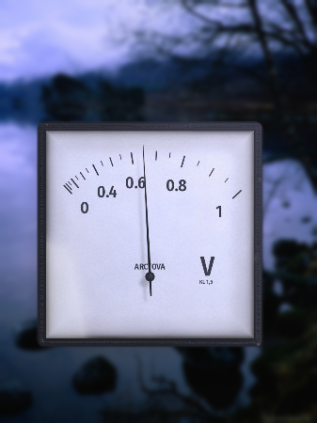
0.65
